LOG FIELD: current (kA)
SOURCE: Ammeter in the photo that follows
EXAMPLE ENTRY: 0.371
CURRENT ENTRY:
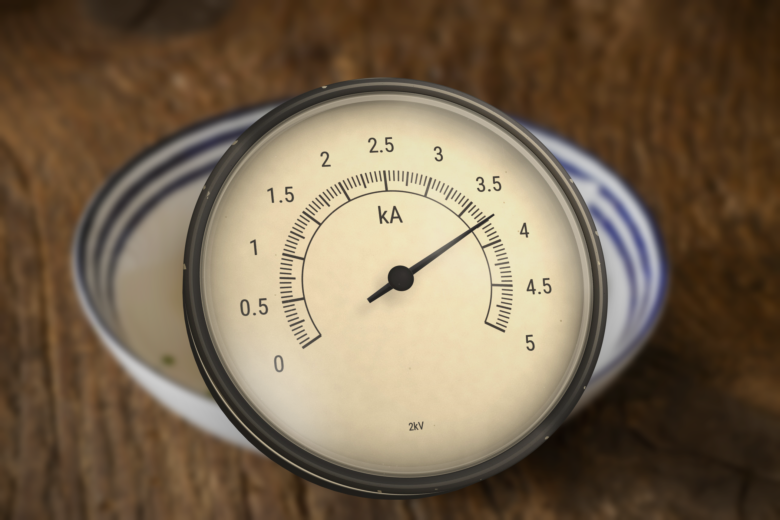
3.75
